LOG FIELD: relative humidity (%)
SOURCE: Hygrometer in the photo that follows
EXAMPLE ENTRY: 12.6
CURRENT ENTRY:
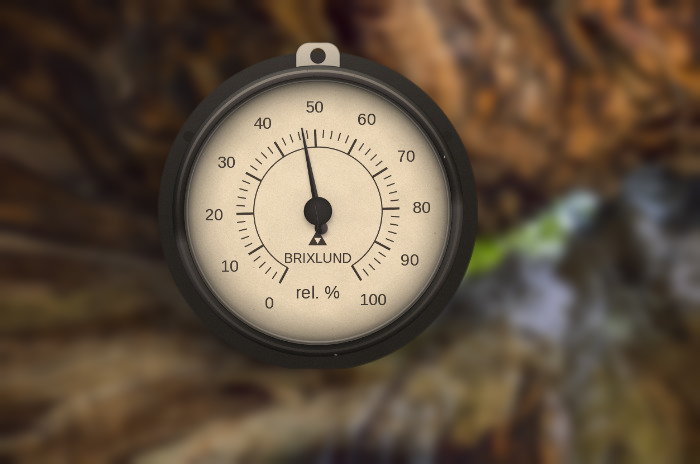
47
